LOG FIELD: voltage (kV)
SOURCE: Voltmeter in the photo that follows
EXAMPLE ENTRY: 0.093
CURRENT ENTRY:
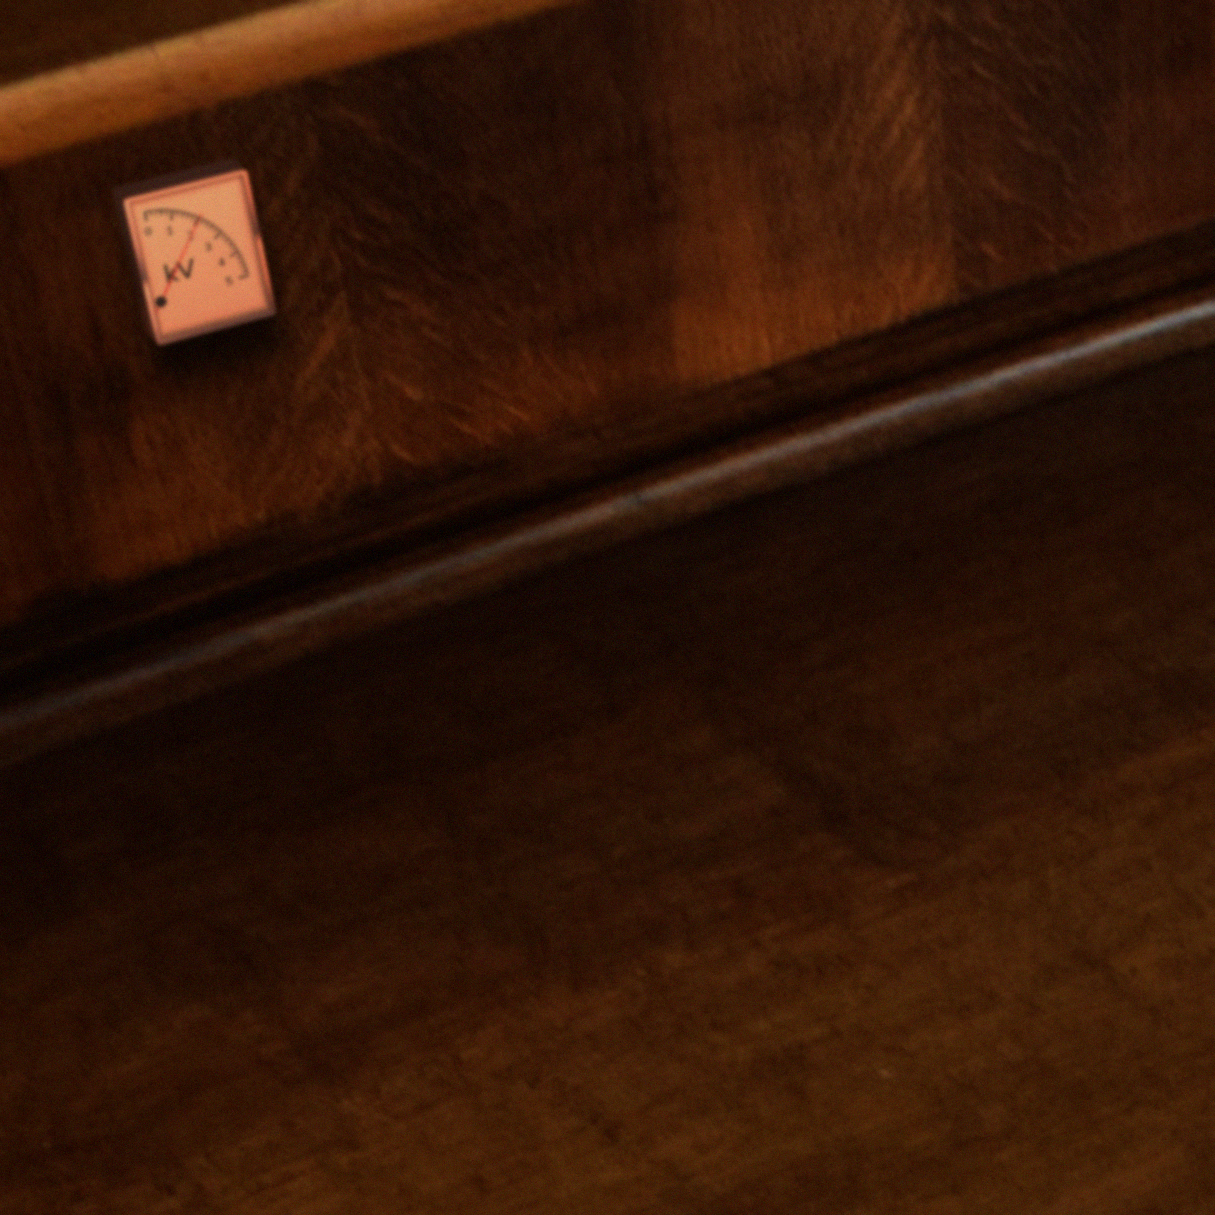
2
